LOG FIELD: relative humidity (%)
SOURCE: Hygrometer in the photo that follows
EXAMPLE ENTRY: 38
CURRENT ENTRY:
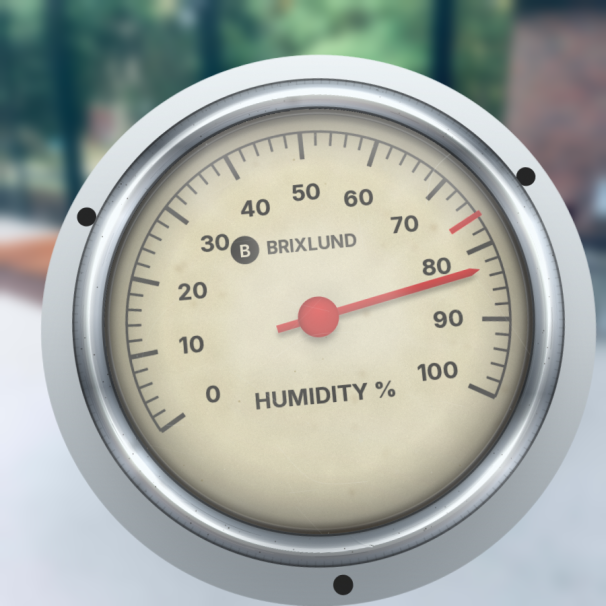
83
